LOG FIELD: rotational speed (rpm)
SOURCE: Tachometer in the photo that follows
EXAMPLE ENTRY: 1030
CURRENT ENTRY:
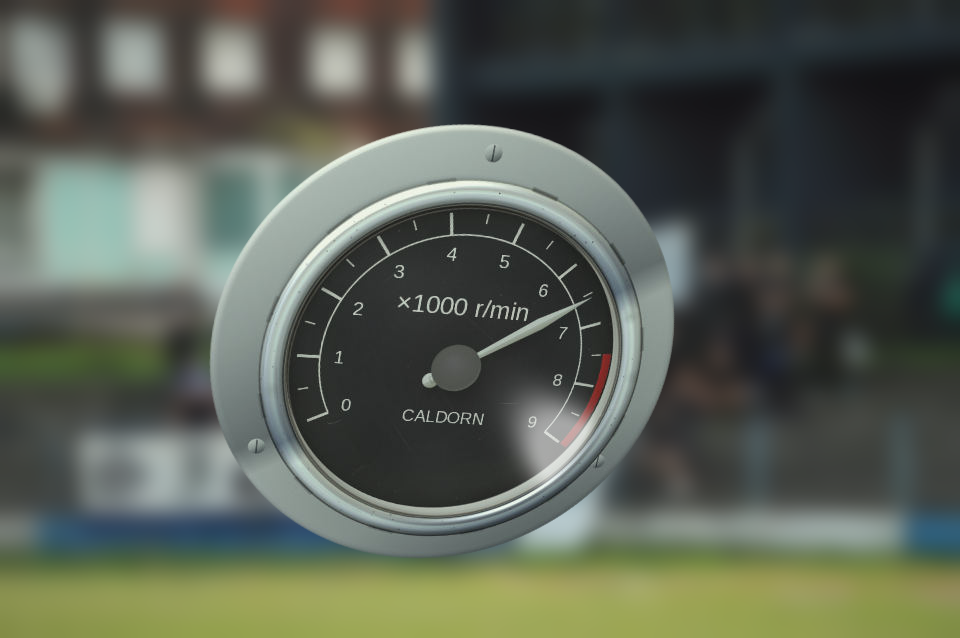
6500
